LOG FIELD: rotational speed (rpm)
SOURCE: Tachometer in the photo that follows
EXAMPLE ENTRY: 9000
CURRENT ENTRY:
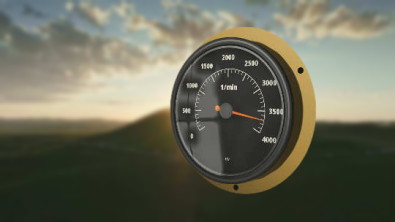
3700
